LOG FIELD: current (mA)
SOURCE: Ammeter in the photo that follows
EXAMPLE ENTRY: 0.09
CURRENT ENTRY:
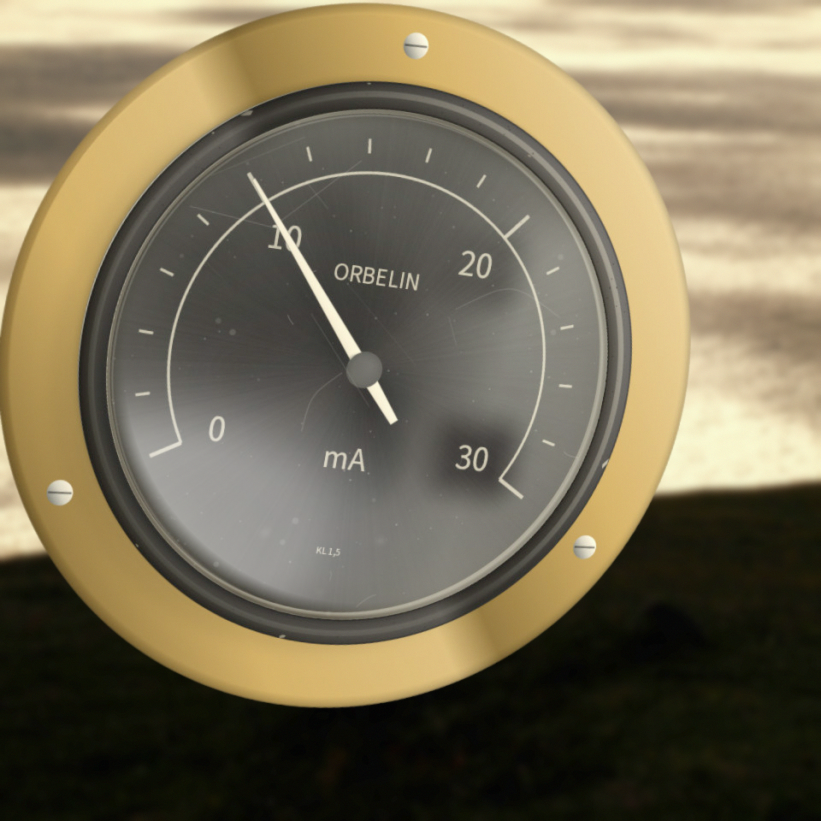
10
